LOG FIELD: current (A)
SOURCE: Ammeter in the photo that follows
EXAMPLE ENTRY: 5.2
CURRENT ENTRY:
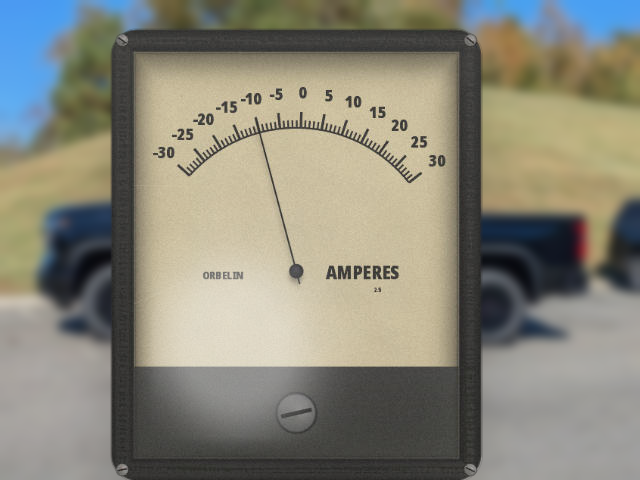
-10
